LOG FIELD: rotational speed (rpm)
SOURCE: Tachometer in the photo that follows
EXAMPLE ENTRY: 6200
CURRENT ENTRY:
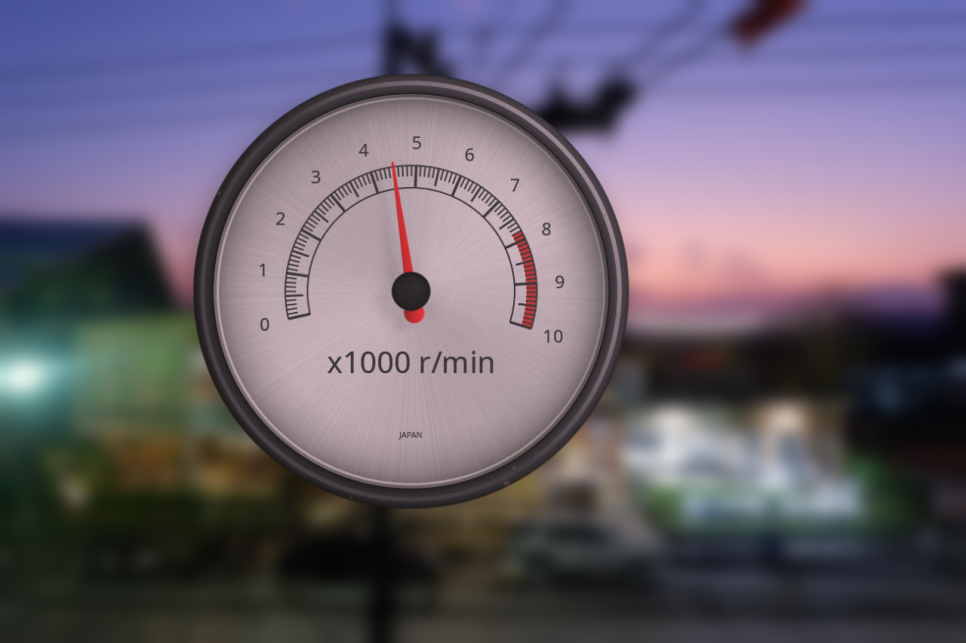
4500
